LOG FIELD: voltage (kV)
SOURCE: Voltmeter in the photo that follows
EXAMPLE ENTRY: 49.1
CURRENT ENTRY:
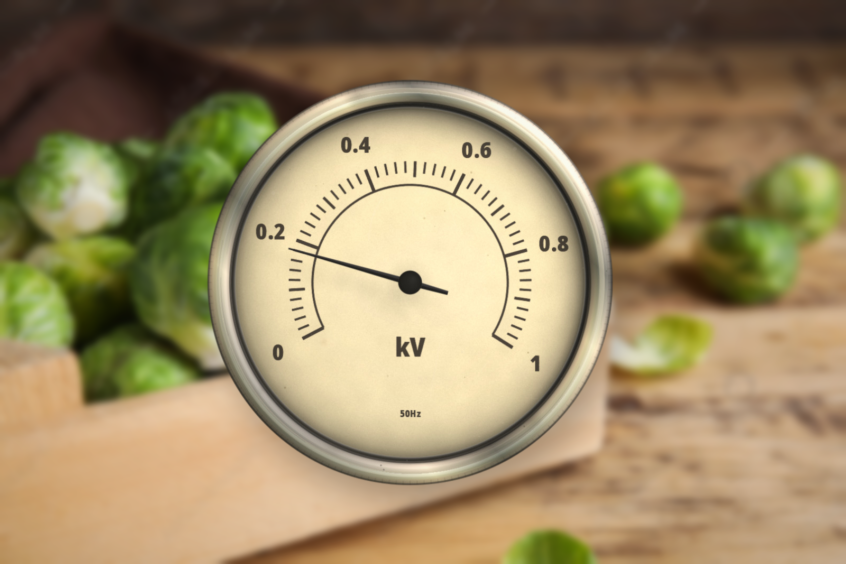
0.18
